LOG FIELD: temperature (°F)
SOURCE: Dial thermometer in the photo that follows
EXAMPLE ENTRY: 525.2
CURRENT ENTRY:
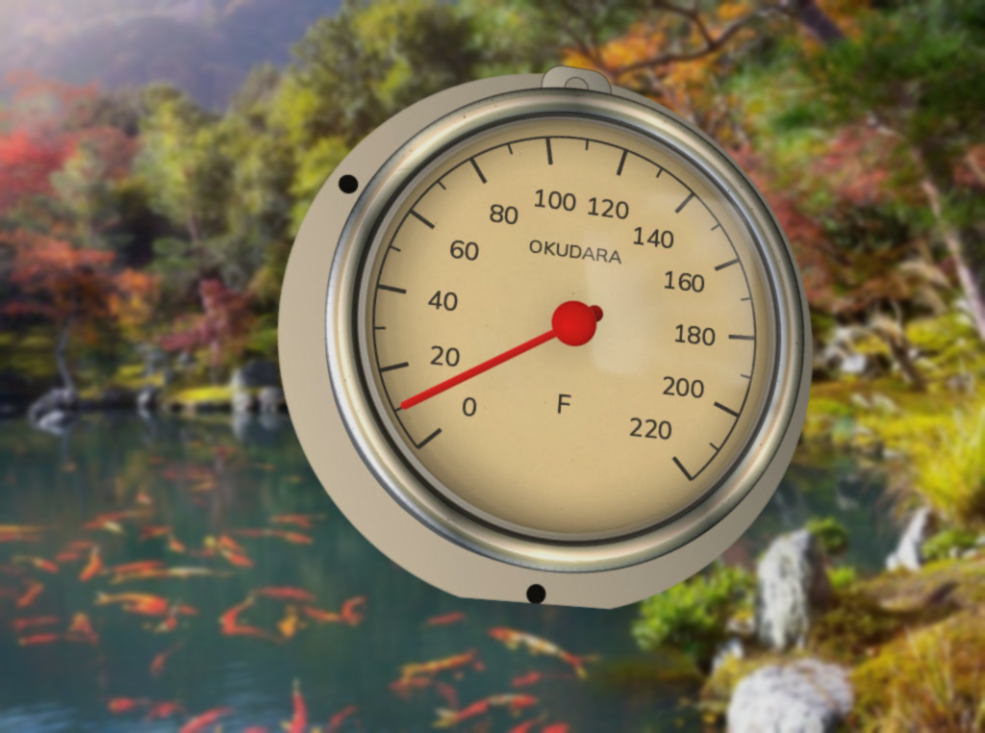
10
